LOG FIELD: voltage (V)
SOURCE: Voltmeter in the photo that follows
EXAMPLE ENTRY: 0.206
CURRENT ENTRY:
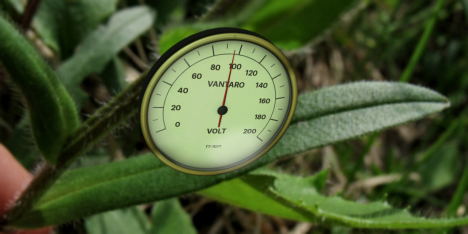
95
